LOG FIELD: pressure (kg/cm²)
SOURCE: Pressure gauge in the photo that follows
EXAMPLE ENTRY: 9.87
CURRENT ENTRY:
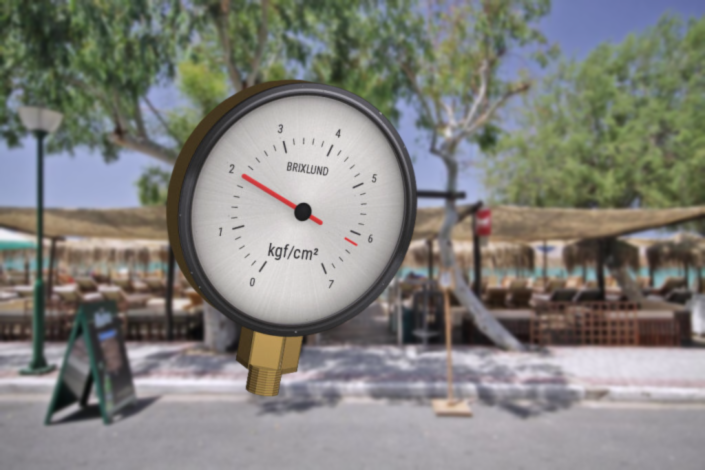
2
